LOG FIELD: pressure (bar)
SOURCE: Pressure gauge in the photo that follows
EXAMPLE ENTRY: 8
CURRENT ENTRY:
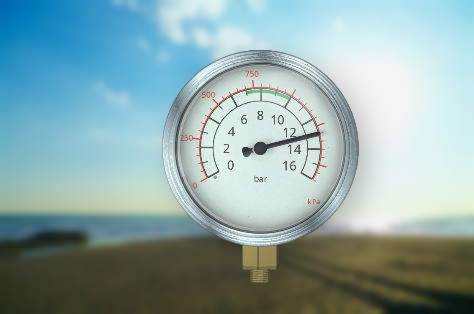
13
